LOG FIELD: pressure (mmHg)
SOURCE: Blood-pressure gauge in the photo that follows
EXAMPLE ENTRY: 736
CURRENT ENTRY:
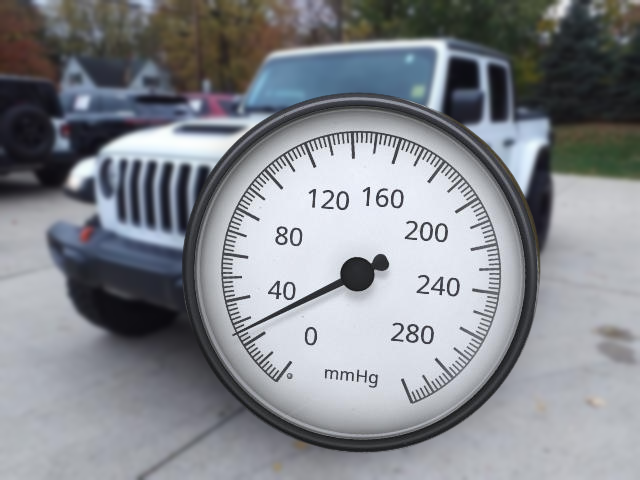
26
